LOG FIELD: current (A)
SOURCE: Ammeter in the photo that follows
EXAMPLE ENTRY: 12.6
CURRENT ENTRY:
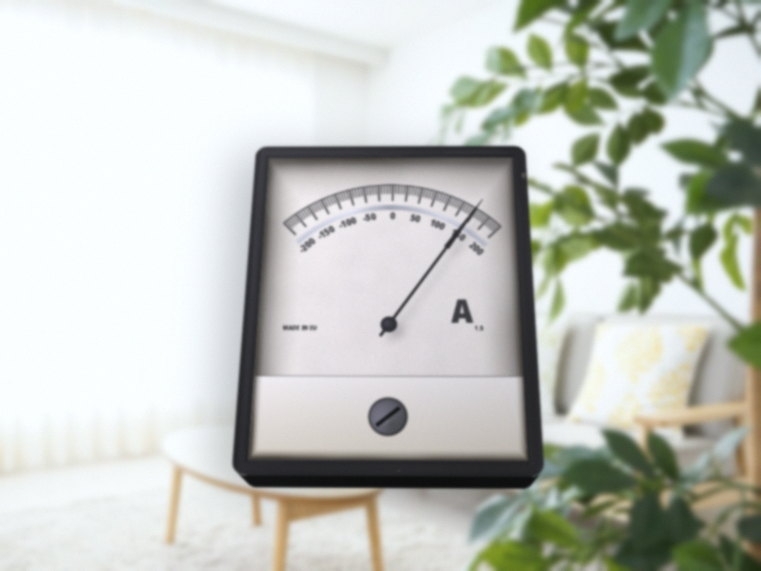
150
